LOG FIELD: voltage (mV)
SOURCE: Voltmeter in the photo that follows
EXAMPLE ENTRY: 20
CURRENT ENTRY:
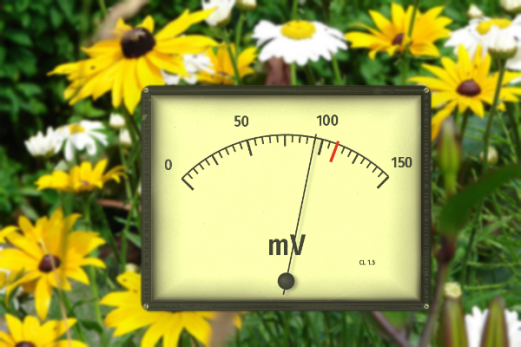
95
